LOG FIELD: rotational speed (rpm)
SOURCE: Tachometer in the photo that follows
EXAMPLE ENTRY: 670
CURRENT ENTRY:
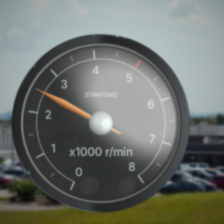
2500
